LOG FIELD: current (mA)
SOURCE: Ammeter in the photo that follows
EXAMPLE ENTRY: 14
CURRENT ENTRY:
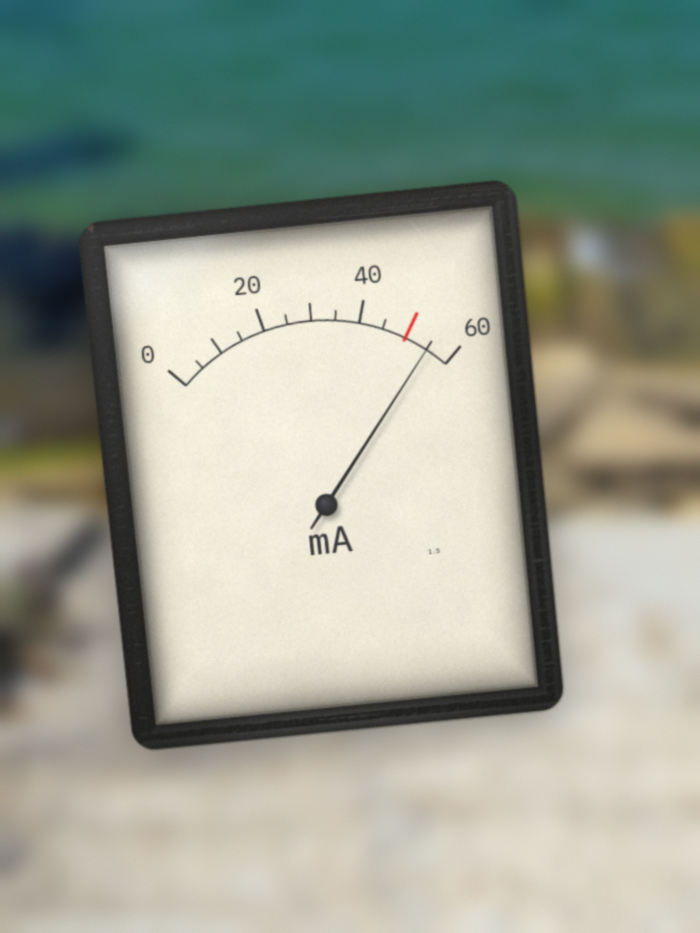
55
